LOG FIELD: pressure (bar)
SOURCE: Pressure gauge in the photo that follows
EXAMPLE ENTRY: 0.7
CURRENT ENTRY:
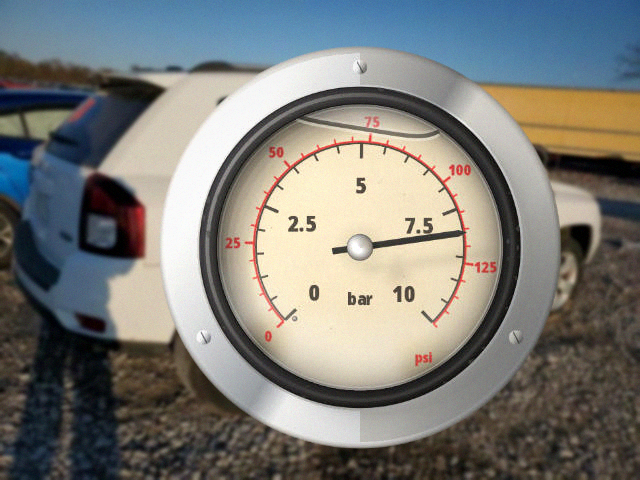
8
